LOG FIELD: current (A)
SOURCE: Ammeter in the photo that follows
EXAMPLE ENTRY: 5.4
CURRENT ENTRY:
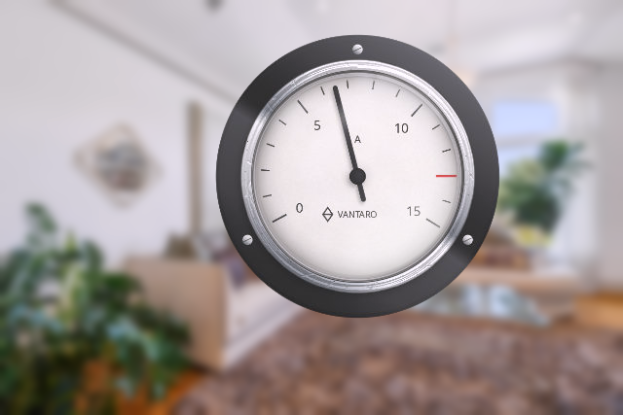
6.5
